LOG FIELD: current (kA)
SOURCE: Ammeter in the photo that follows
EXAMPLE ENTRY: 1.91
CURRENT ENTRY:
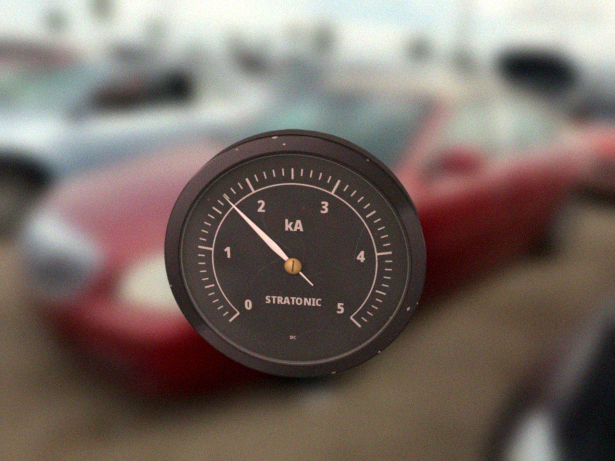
1.7
